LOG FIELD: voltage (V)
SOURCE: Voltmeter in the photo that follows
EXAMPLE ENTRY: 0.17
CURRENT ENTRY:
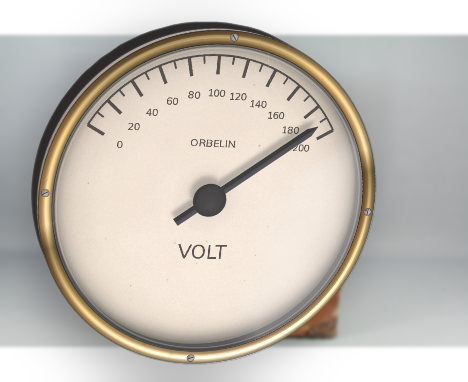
190
